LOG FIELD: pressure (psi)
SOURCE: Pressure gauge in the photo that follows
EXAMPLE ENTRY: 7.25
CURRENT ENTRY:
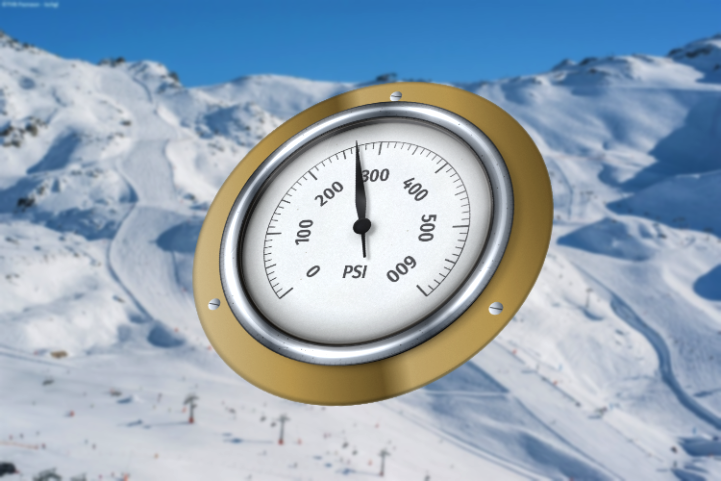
270
